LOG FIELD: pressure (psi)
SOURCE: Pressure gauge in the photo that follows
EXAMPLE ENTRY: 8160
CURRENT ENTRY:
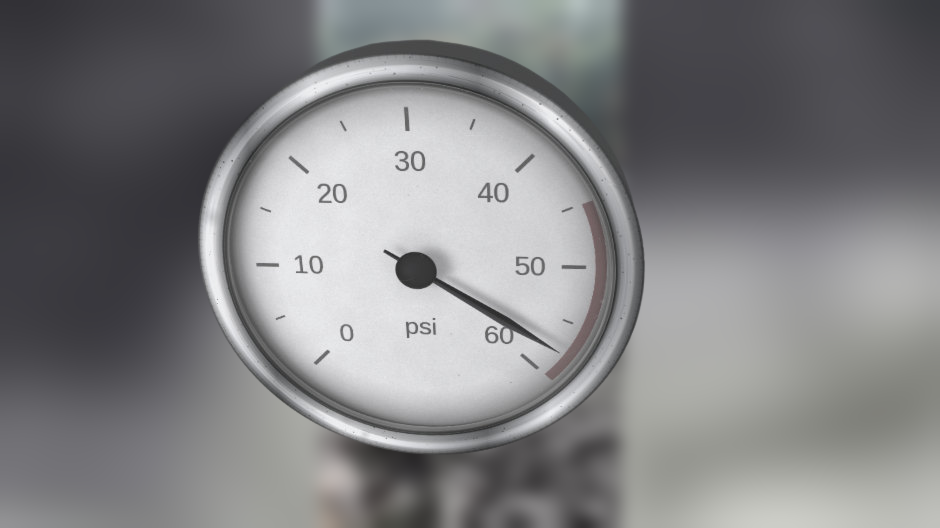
57.5
